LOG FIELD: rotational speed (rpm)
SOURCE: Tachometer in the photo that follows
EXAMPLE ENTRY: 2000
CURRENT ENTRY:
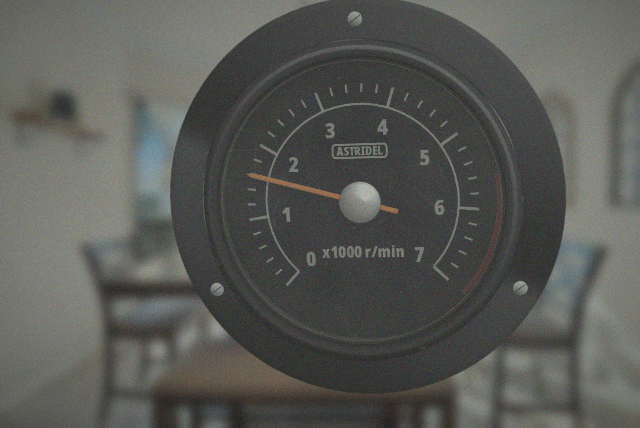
1600
